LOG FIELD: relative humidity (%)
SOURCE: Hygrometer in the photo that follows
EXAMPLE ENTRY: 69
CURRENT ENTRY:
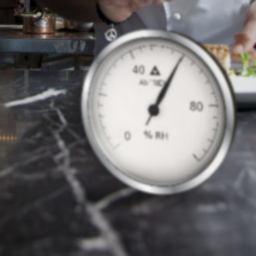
60
